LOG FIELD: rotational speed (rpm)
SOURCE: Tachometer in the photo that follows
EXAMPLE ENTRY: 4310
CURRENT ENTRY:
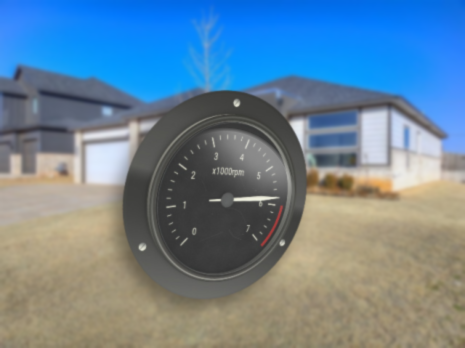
5800
